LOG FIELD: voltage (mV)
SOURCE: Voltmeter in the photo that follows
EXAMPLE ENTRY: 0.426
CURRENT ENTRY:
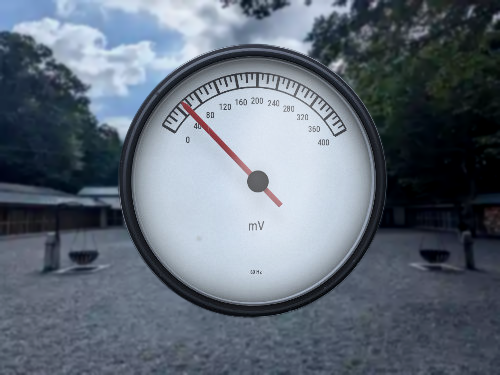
50
